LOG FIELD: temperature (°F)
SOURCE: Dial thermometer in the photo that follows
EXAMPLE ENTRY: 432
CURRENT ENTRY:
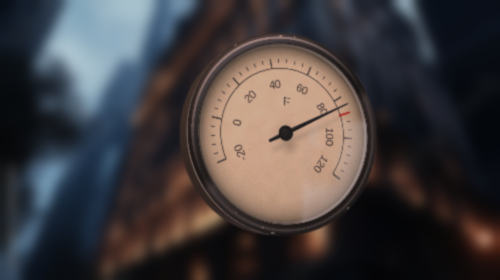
84
